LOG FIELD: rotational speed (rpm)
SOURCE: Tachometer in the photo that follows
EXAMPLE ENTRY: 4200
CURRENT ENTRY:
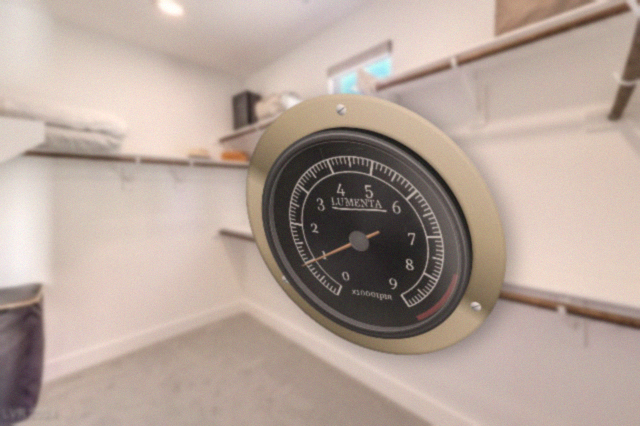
1000
